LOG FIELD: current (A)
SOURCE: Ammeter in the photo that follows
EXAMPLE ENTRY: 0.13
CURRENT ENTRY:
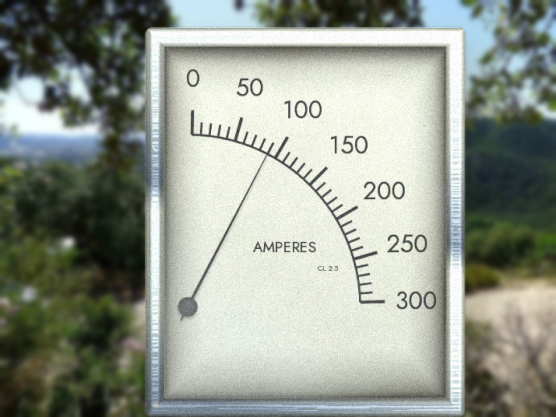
90
